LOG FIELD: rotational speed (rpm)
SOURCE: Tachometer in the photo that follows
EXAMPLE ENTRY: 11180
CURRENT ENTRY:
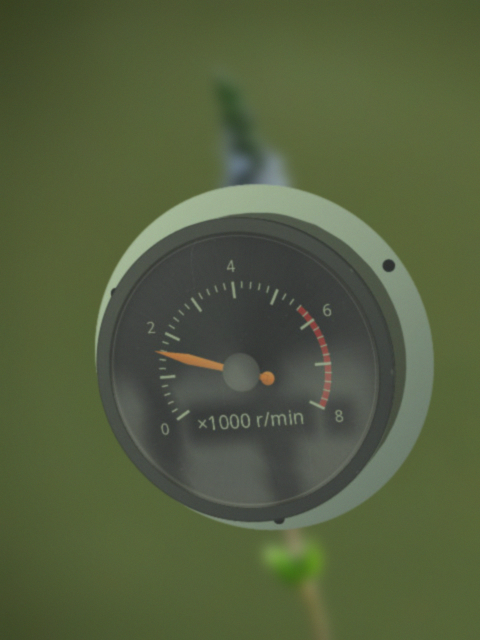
1600
